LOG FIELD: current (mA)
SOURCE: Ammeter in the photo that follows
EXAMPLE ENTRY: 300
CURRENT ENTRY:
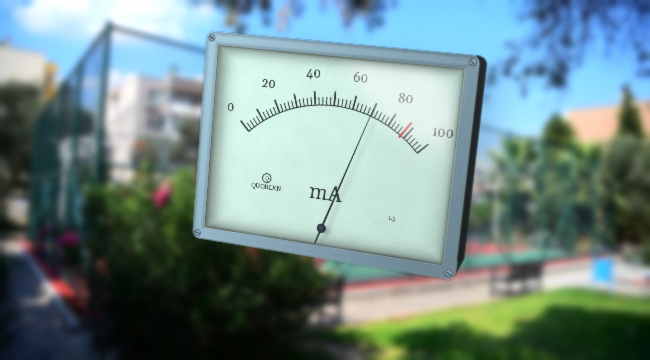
70
